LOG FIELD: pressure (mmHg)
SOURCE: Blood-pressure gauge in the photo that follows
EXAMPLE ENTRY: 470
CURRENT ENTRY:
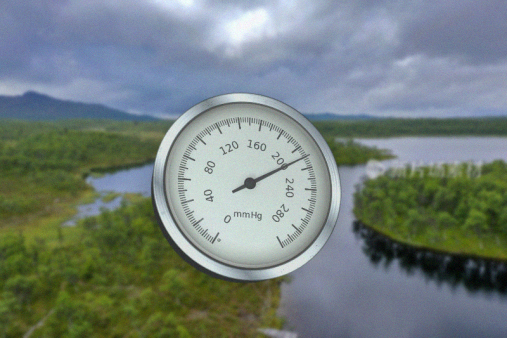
210
